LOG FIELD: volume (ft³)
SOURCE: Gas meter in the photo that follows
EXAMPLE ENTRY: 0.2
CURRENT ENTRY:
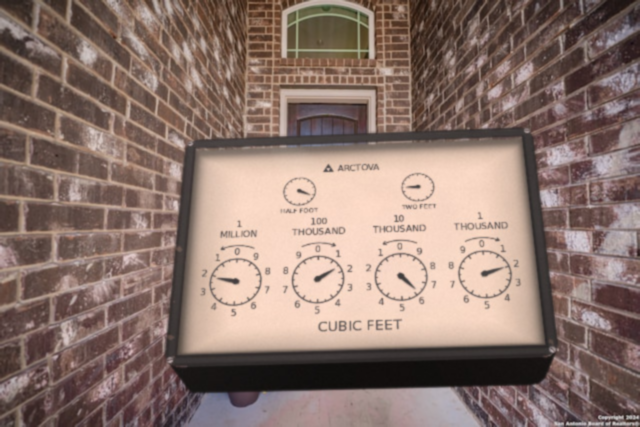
216200
